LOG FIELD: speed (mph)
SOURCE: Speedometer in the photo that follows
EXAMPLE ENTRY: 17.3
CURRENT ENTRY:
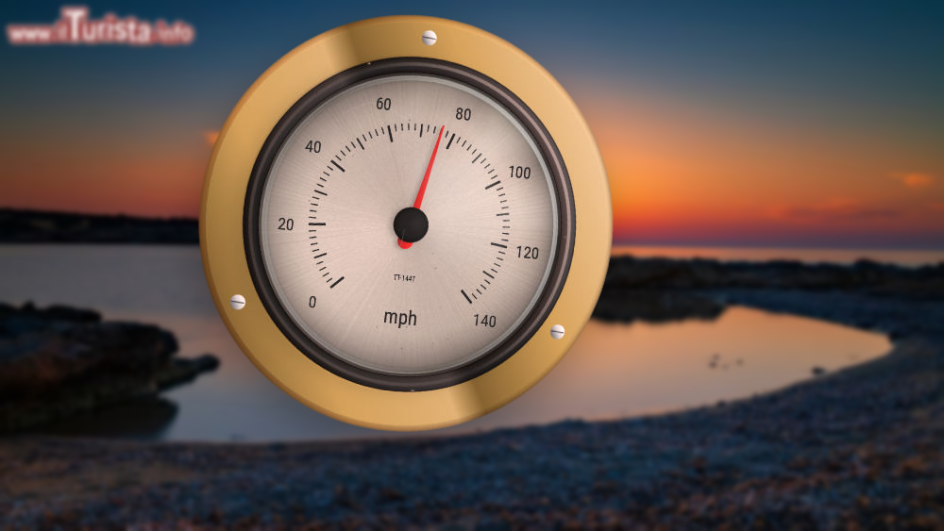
76
